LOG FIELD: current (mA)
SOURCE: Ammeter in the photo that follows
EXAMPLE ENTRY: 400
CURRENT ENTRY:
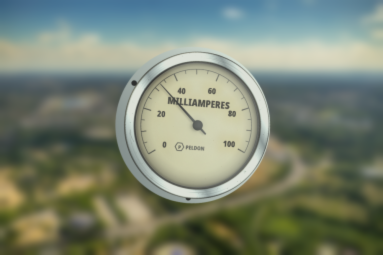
32.5
